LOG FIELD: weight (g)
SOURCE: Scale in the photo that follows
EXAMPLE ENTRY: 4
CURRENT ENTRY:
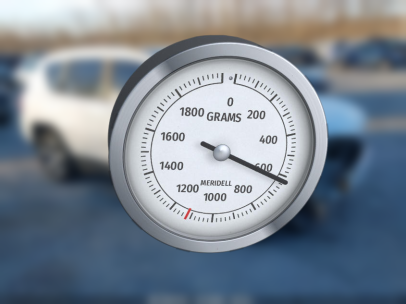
620
